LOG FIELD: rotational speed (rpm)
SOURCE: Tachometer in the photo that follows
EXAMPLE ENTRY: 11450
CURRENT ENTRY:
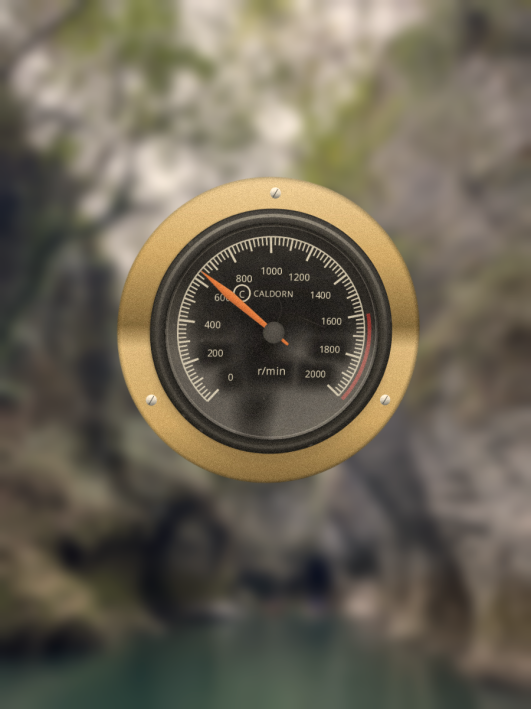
640
